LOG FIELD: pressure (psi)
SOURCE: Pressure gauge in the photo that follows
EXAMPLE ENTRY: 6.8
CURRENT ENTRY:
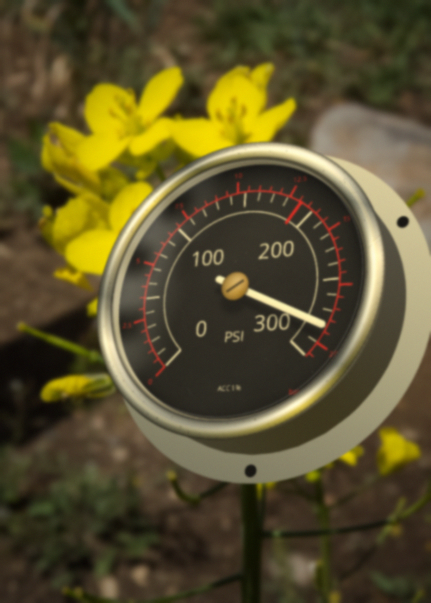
280
